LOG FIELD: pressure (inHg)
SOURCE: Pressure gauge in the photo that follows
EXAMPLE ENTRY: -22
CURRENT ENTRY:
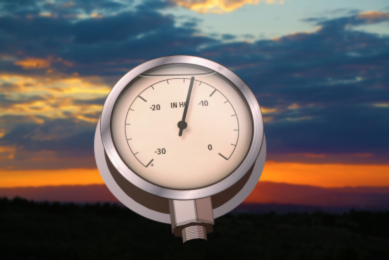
-13
